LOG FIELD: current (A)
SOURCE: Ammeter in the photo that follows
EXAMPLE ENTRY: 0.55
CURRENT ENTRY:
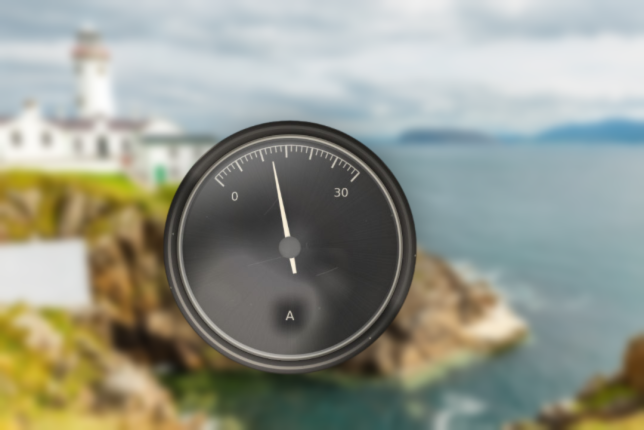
12
